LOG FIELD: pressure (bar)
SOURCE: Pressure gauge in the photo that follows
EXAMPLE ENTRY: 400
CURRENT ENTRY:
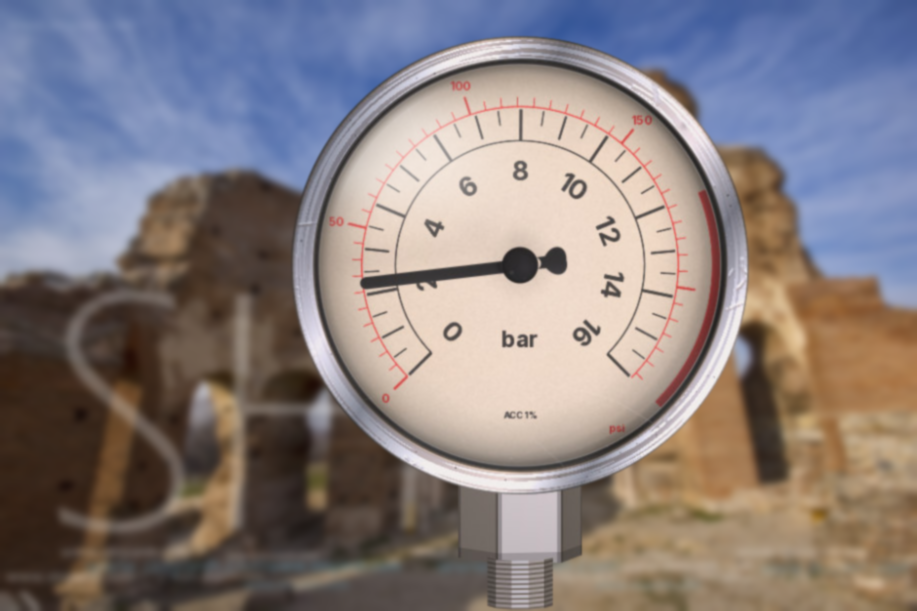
2.25
